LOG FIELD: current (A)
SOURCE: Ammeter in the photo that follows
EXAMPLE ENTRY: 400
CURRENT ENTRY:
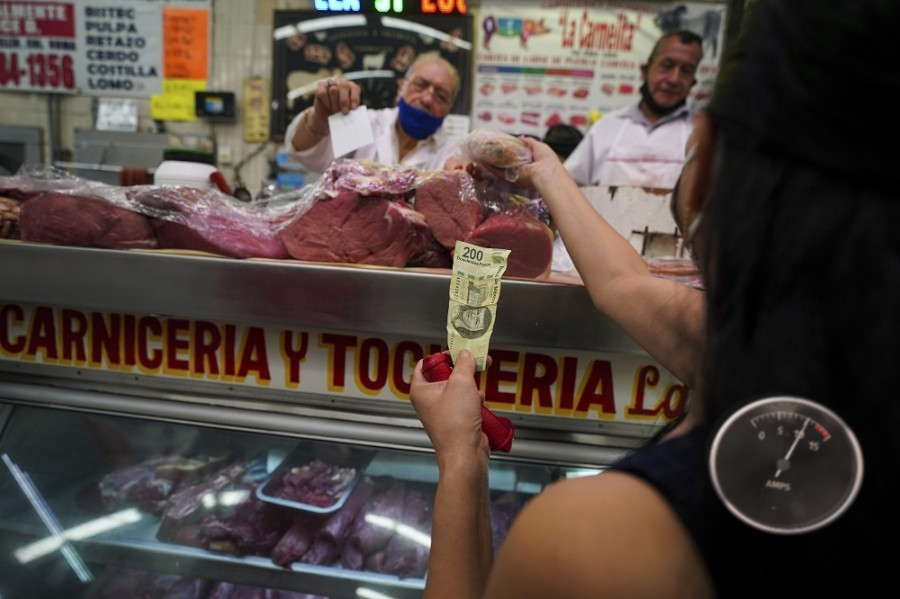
10
